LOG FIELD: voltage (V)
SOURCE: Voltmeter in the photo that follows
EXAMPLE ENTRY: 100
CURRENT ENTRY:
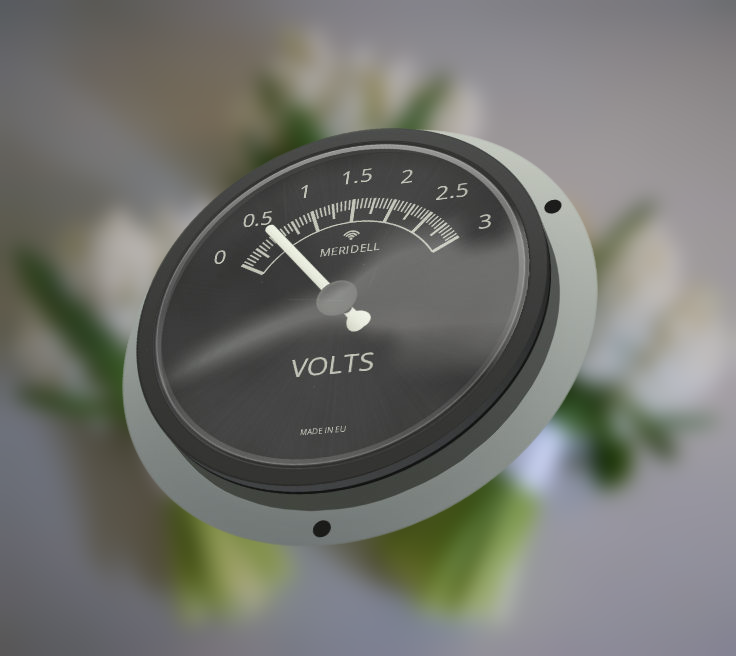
0.5
